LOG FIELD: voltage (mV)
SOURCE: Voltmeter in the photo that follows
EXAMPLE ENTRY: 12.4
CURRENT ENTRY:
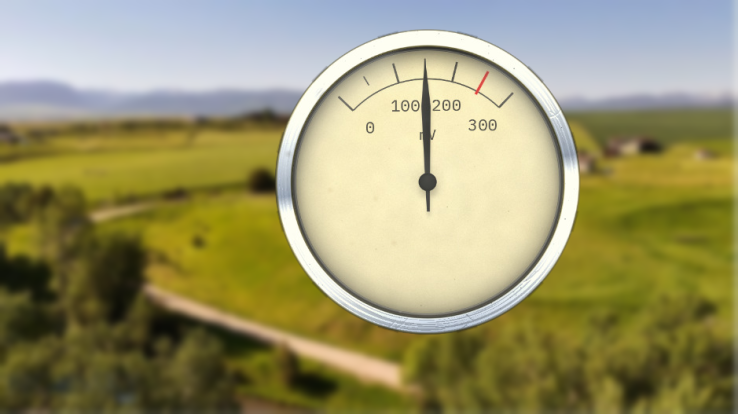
150
